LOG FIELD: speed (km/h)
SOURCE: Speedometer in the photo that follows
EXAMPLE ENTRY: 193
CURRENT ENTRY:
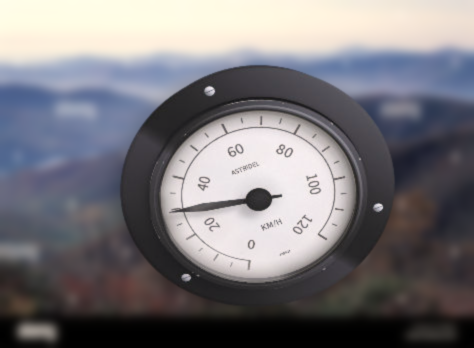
30
